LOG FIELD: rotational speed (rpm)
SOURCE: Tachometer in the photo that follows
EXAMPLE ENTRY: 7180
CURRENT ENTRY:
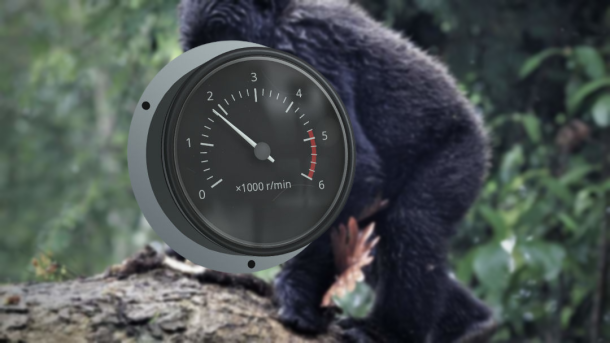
1800
